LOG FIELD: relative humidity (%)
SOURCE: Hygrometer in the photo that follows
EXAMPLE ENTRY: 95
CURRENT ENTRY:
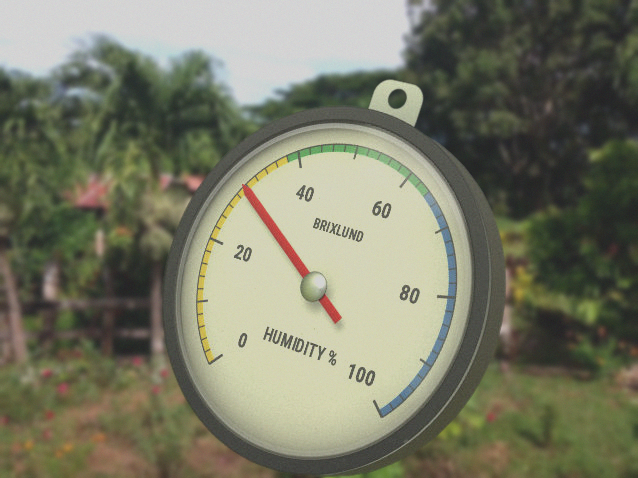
30
